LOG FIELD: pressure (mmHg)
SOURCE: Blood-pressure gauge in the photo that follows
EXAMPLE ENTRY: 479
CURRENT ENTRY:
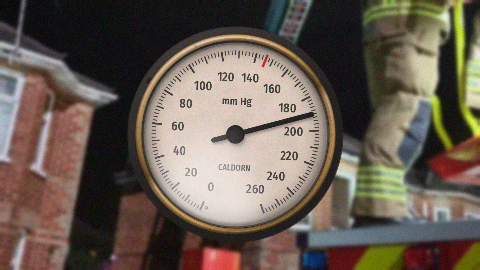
190
